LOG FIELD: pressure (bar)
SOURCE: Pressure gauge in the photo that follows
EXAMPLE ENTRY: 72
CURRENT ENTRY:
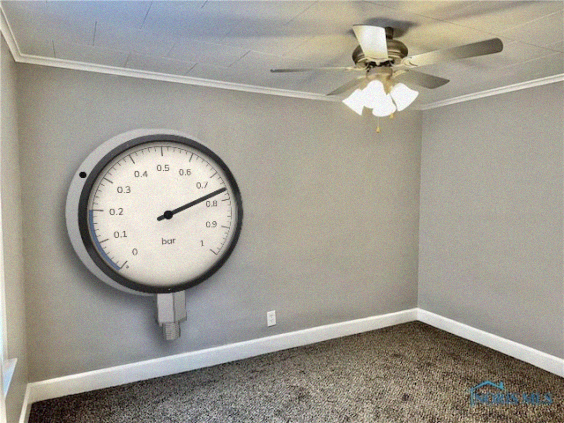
0.76
